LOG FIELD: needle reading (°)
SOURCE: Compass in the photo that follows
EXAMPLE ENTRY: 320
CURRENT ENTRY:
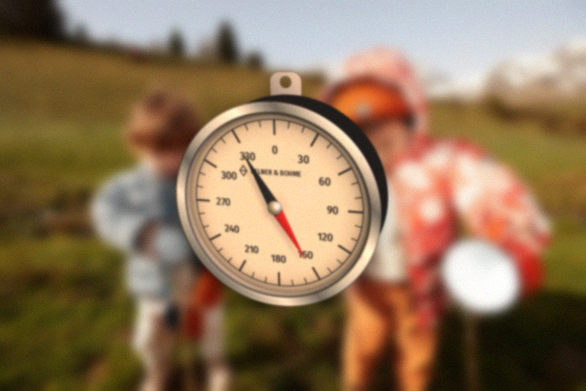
150
